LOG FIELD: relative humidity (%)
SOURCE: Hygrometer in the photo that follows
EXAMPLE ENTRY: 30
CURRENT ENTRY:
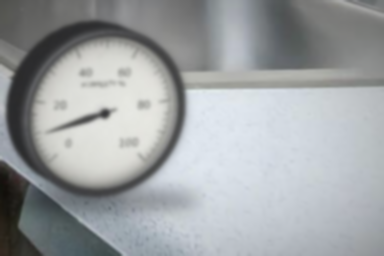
10
